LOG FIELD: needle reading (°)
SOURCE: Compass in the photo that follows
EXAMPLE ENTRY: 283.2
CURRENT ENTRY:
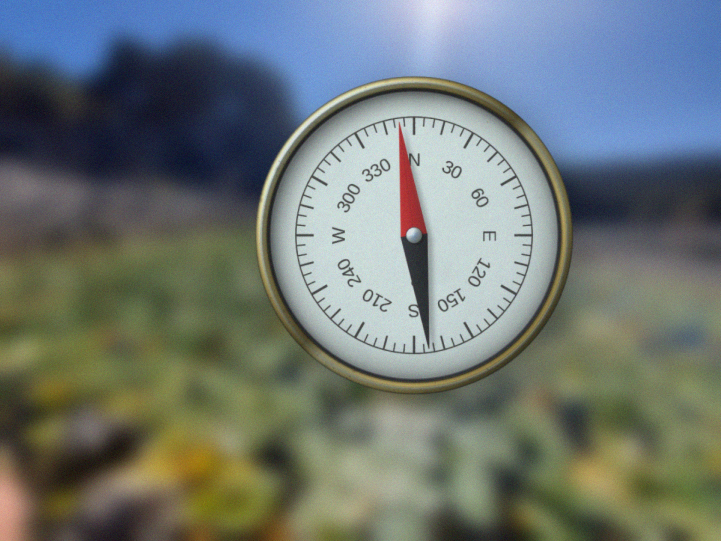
352.5
